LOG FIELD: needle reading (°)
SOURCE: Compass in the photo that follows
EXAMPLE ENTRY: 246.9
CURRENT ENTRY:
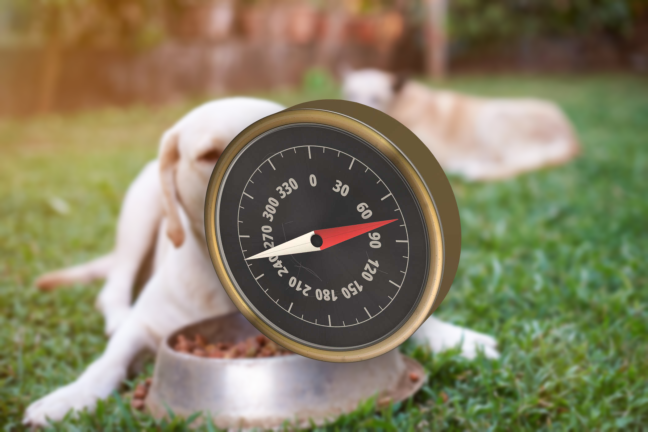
75
